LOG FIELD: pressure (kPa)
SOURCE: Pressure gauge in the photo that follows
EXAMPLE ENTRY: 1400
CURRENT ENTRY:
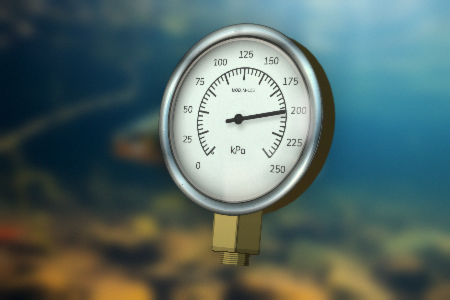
200
